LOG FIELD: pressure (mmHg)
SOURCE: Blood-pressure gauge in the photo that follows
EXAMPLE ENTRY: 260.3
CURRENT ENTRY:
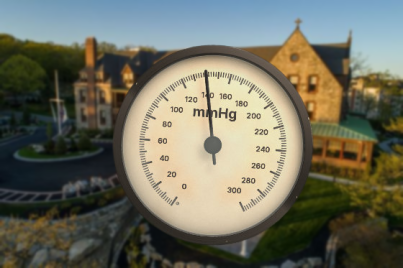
140
